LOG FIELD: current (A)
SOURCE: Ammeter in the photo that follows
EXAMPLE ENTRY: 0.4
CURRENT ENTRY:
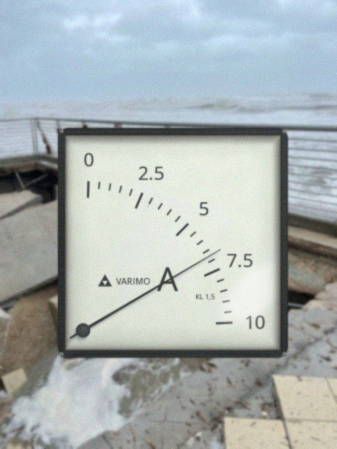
6.75
